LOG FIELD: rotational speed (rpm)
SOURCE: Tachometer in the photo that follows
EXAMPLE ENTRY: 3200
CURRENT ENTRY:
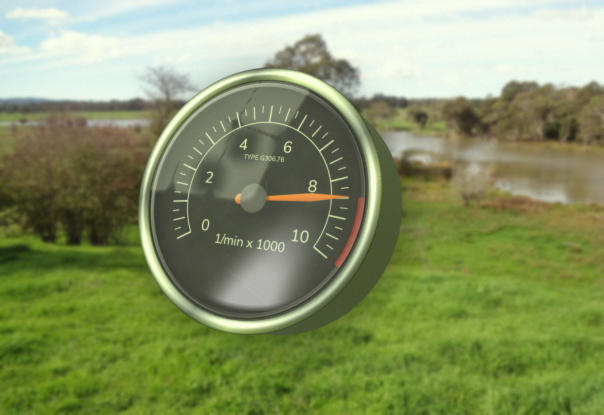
8500
